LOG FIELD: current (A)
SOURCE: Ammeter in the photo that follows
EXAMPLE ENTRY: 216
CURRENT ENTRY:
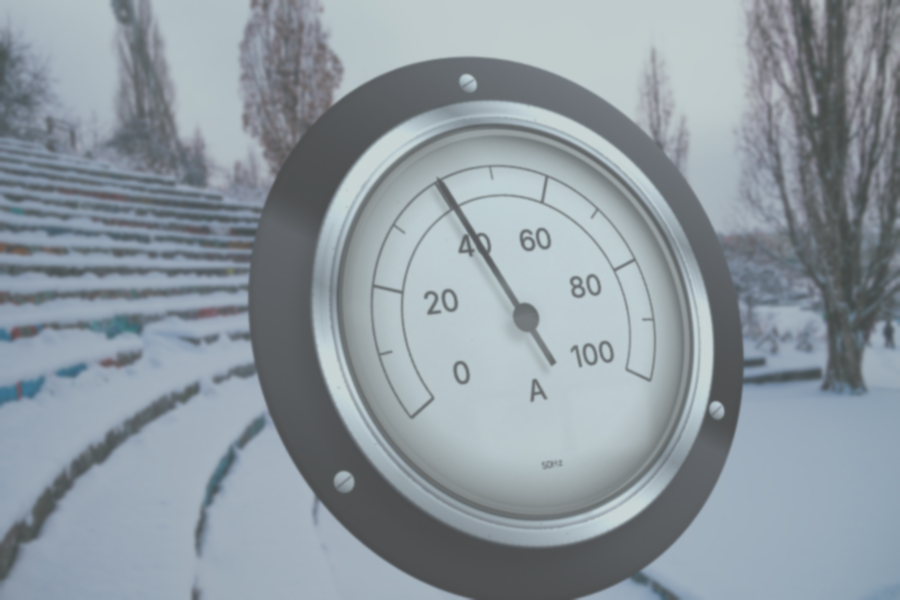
40
